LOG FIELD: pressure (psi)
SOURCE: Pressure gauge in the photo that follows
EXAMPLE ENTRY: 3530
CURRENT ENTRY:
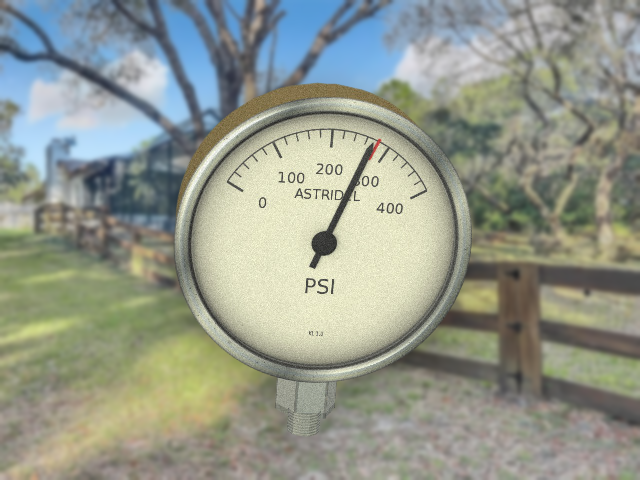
270
